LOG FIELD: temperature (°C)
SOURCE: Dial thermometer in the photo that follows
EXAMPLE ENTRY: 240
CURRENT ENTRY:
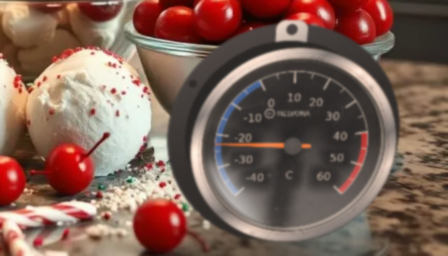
-22.5
